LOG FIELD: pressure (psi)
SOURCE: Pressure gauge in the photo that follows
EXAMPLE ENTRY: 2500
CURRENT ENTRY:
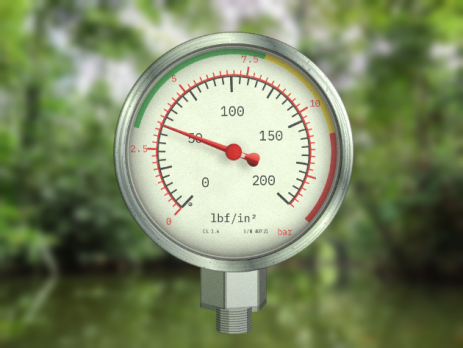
50
